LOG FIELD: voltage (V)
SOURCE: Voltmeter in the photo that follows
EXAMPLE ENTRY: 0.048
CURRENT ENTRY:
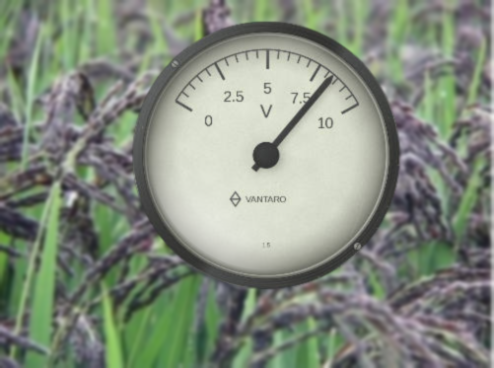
8.25
